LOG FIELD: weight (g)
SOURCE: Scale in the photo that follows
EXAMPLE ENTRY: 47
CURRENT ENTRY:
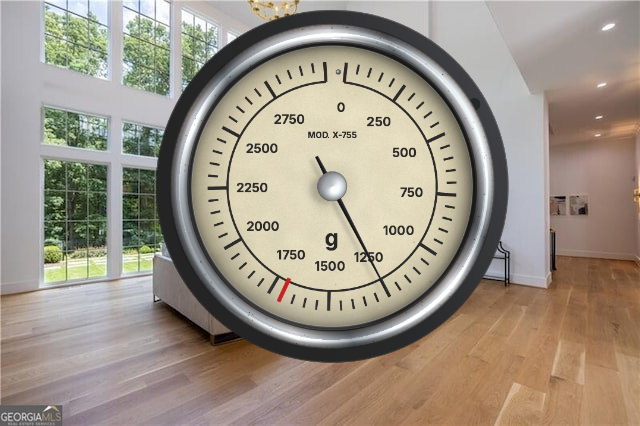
1250
